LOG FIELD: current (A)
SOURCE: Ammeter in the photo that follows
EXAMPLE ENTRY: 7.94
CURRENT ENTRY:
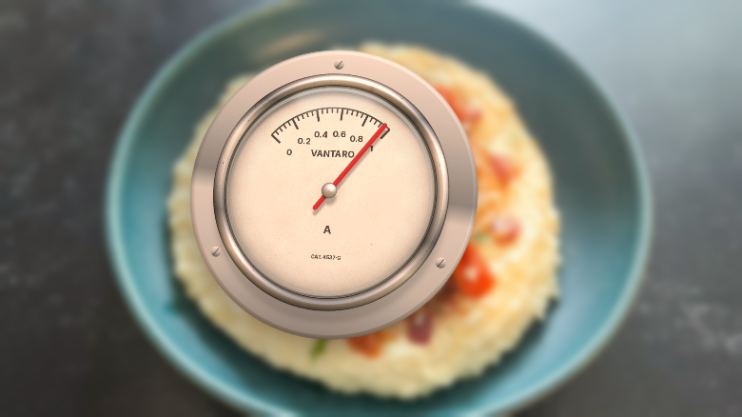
0.96
